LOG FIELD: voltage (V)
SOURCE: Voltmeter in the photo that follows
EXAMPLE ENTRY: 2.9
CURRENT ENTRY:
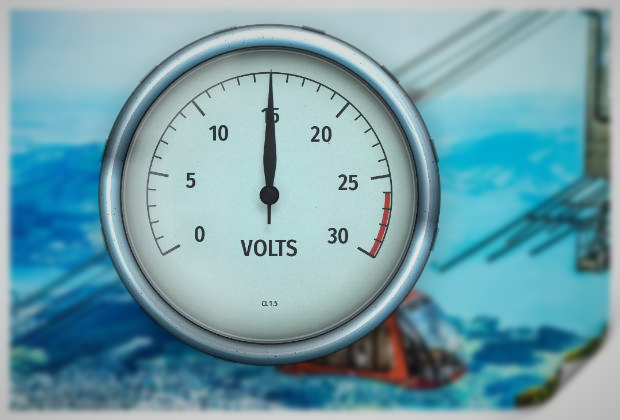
15
